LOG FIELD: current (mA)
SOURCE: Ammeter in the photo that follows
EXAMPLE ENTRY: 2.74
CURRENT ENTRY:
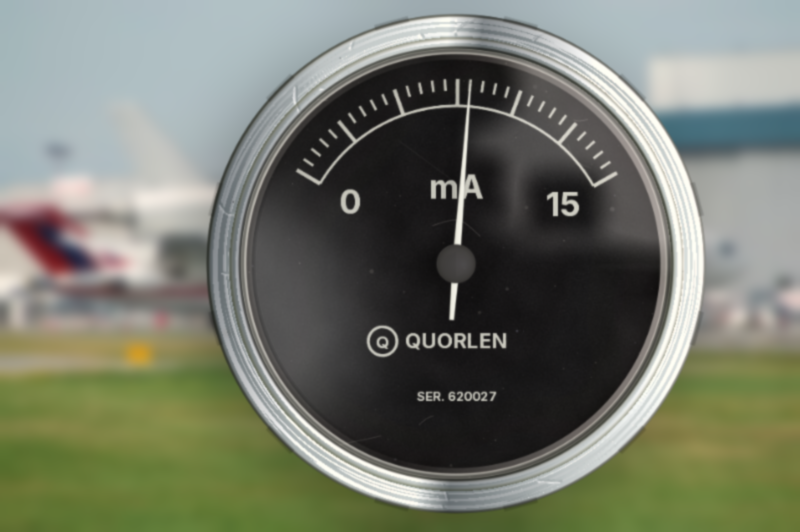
8
